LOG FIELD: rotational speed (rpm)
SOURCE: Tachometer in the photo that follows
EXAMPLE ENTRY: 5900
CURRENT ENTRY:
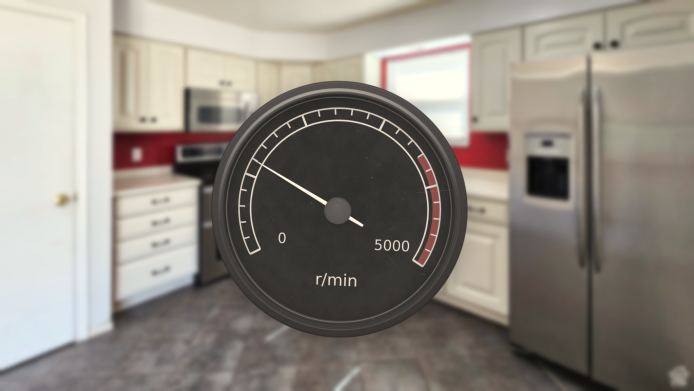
1200
